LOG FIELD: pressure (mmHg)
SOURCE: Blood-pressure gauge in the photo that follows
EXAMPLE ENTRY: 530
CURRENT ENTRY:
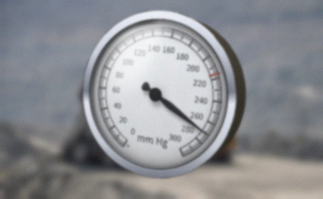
270
